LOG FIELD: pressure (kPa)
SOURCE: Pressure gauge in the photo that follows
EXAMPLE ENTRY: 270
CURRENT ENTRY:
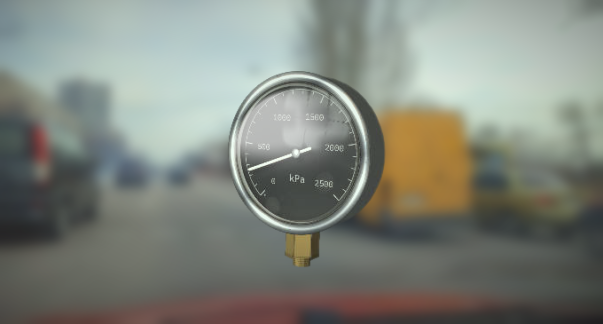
250
